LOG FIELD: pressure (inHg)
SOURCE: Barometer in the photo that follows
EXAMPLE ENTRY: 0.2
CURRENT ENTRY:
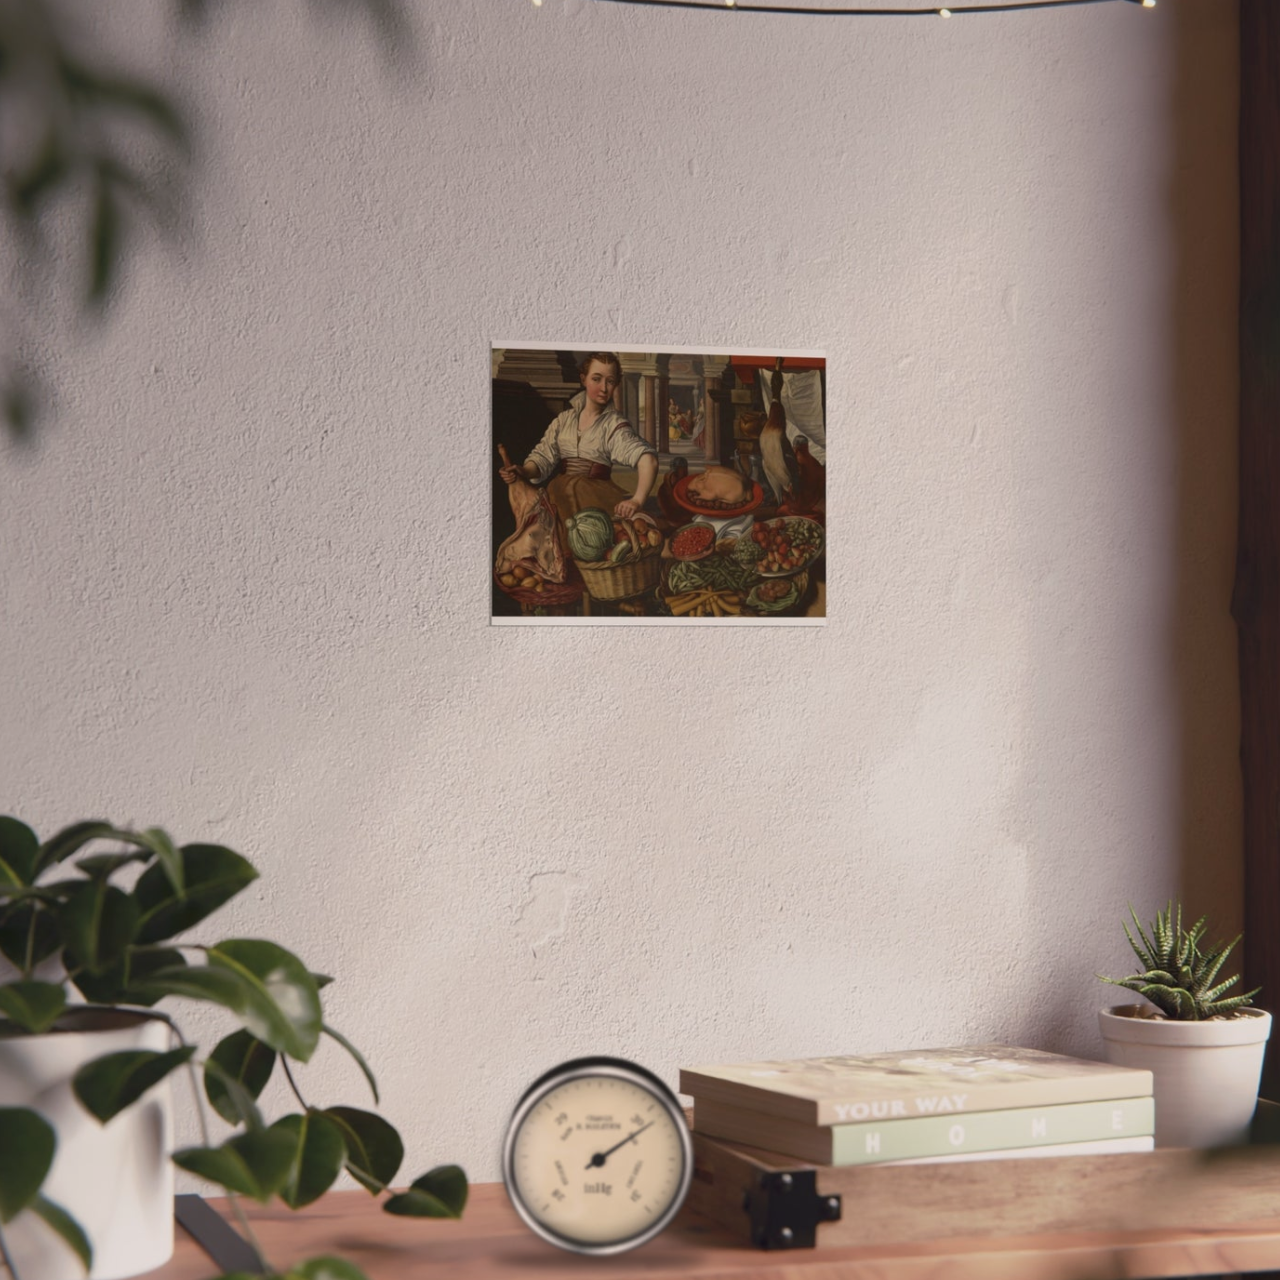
30.1
